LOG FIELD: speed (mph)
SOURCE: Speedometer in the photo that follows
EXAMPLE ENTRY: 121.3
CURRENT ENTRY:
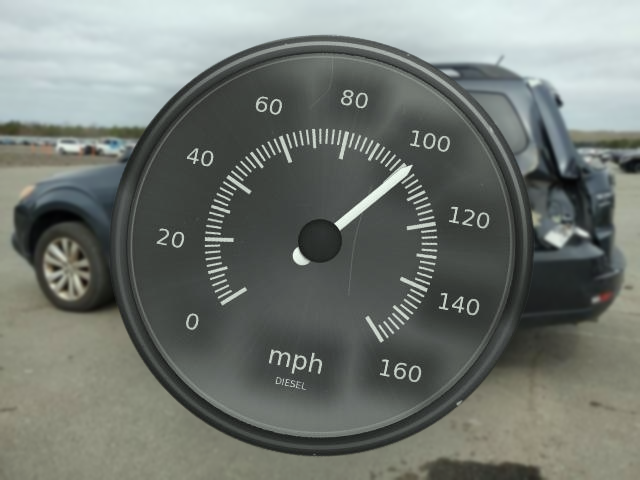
102
